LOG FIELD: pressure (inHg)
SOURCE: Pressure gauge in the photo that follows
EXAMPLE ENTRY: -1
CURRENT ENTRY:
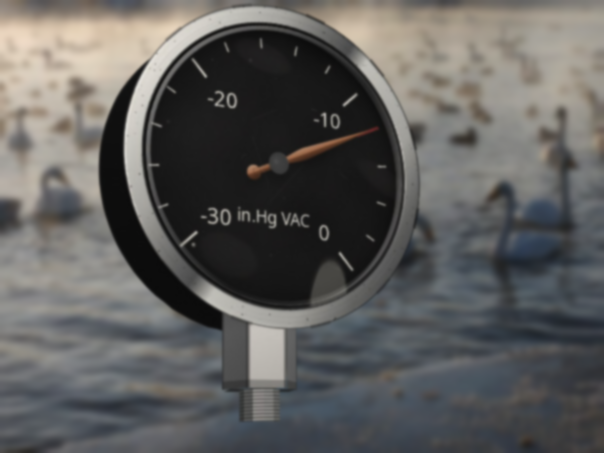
-8
